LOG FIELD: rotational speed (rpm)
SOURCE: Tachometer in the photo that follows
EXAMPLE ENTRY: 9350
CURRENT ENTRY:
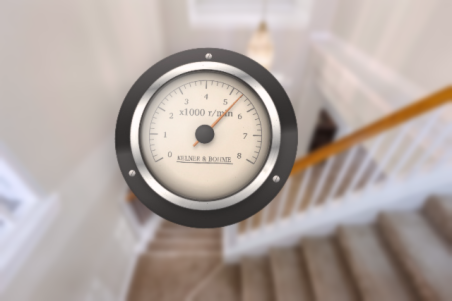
5400
